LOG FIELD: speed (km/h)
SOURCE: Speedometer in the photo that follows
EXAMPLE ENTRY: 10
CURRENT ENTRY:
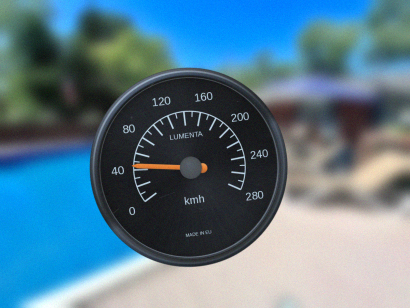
45
